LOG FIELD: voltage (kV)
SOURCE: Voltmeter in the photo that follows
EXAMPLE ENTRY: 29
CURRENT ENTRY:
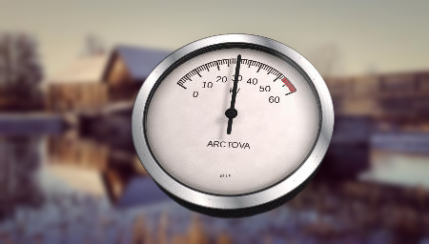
30
